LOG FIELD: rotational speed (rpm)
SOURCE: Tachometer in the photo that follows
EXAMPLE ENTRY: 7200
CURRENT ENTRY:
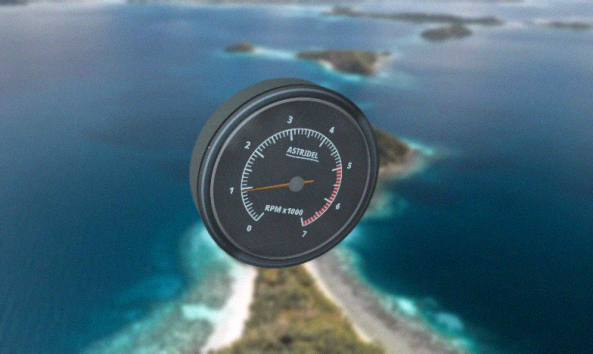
1000
